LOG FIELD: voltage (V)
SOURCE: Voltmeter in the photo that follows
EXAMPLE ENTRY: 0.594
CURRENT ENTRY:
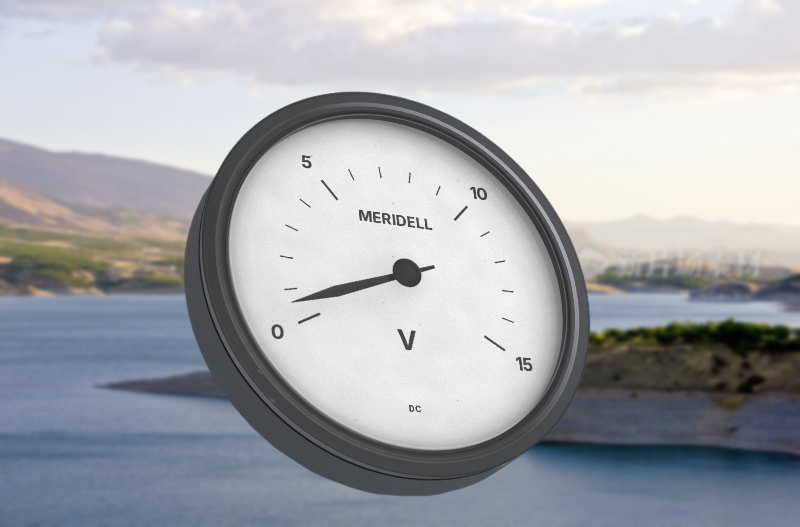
0.5
